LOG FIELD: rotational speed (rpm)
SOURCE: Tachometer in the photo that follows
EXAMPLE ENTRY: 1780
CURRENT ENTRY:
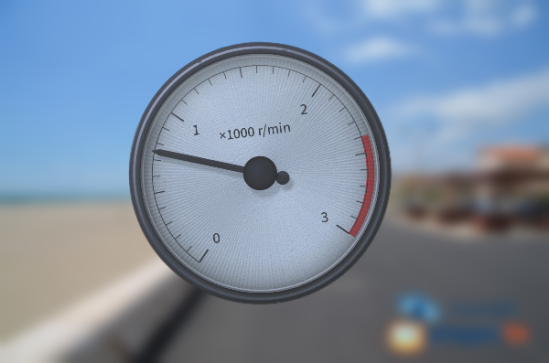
750
